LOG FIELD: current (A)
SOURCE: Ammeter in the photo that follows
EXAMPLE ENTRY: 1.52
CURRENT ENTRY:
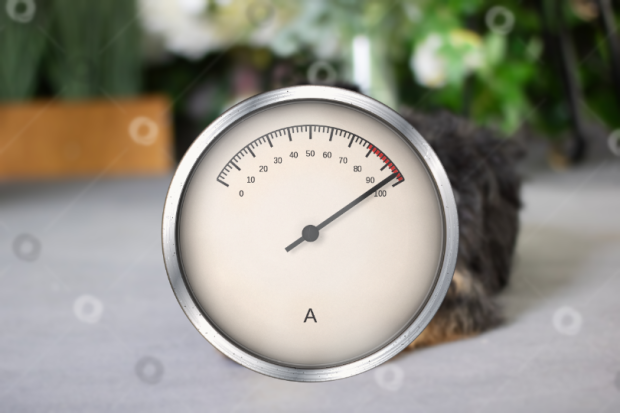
96
